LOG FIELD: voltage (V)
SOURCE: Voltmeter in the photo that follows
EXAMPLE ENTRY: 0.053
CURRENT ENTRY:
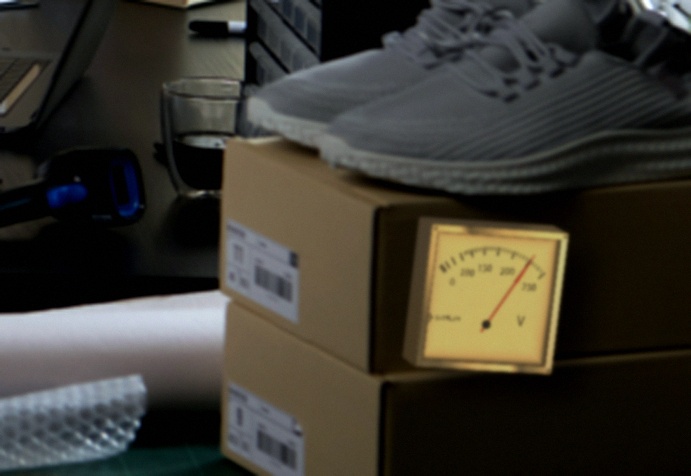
225
